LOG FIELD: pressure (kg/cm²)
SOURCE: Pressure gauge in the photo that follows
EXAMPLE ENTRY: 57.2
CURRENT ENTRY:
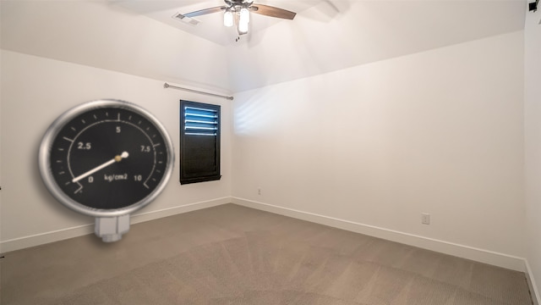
0.5
